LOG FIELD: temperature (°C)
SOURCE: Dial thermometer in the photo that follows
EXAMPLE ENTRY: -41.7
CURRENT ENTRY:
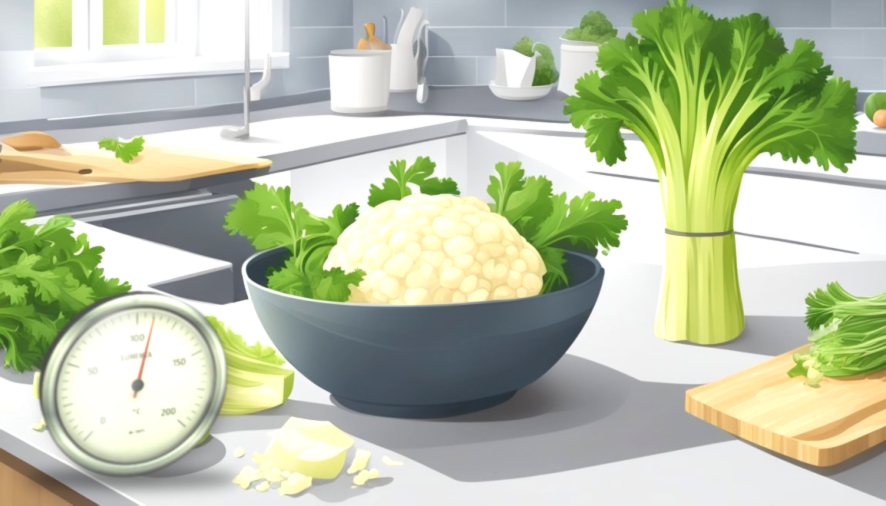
110
